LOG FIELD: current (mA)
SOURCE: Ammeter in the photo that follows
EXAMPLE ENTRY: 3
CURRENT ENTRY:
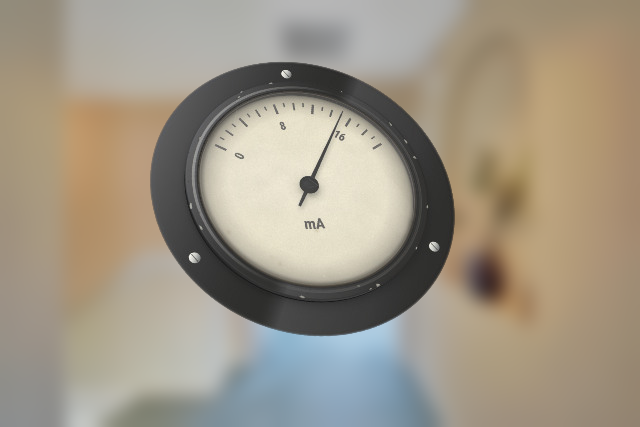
15
